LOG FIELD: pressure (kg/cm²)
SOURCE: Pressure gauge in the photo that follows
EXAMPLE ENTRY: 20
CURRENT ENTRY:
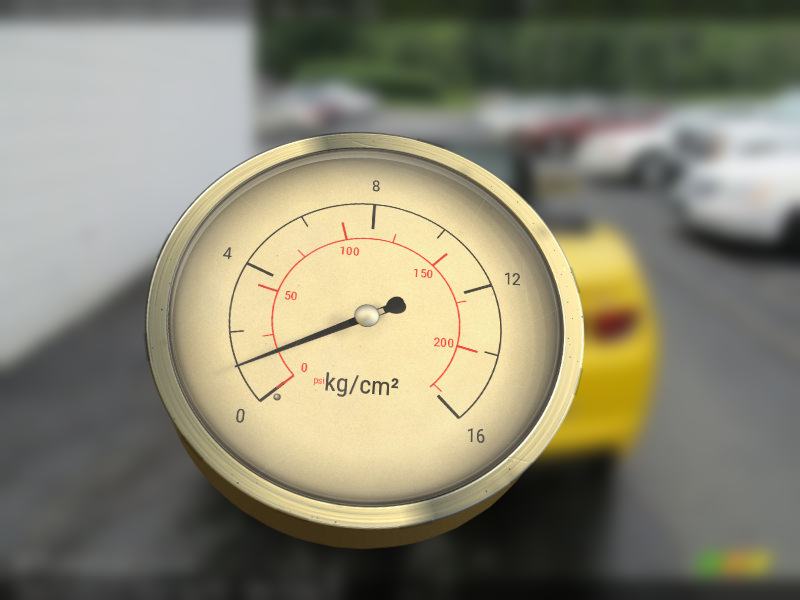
1
